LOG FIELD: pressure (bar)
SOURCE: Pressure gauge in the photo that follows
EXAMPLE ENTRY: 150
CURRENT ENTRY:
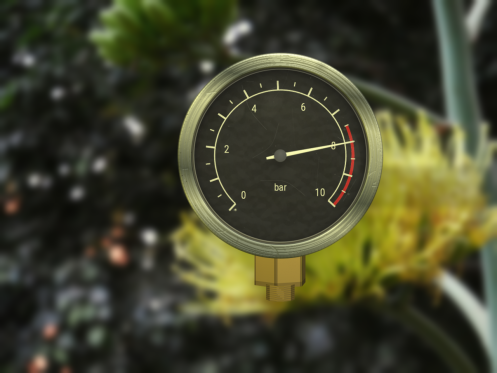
8
